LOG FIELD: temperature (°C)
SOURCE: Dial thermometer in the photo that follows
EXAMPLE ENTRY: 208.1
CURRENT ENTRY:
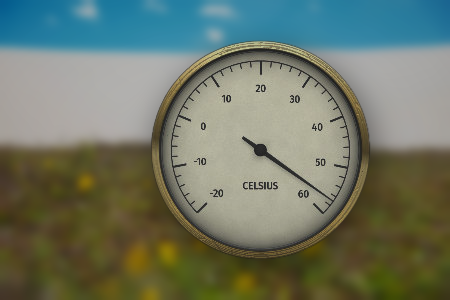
57
